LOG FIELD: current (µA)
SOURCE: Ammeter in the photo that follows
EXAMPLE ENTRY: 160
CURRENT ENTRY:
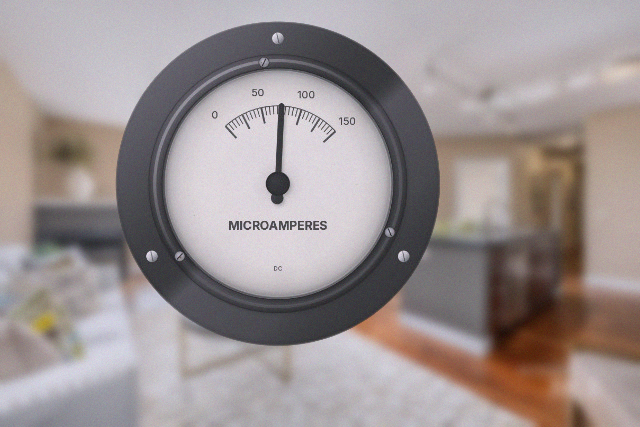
75
